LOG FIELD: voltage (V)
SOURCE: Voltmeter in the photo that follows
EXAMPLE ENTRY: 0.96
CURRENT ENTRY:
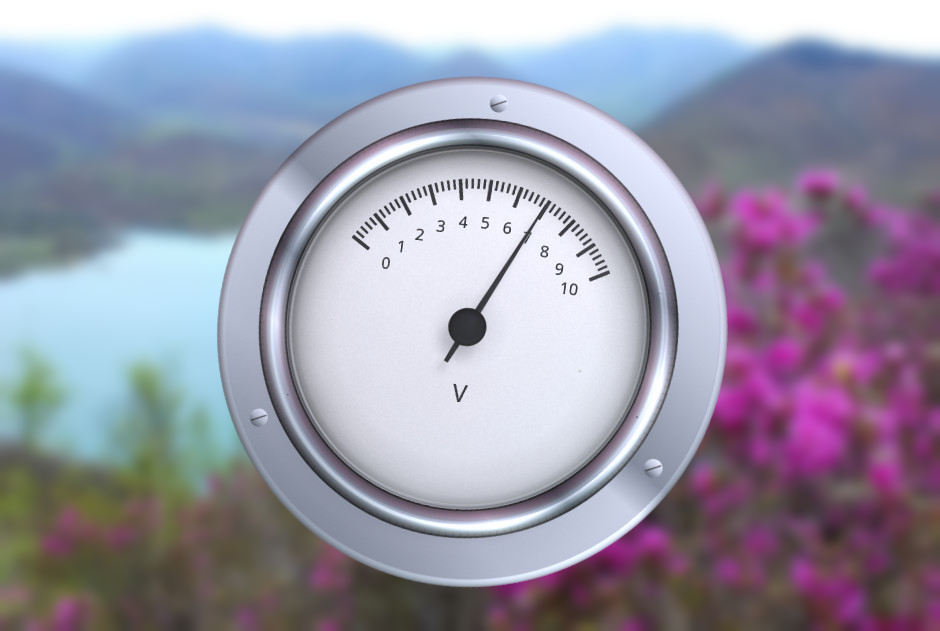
7
